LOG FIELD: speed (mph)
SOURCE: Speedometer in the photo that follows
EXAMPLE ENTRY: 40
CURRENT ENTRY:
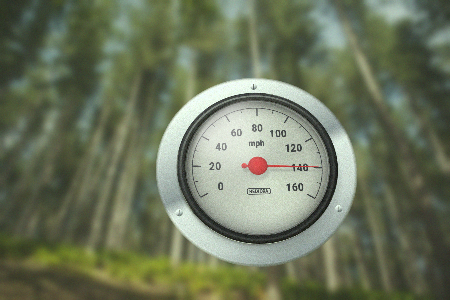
140
